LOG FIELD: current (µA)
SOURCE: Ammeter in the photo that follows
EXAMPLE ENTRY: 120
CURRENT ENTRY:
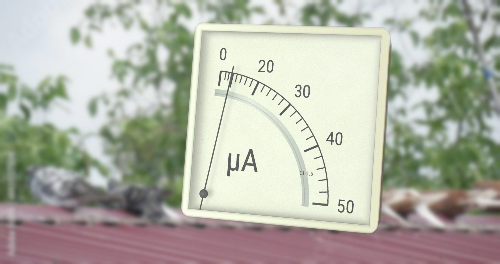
10
